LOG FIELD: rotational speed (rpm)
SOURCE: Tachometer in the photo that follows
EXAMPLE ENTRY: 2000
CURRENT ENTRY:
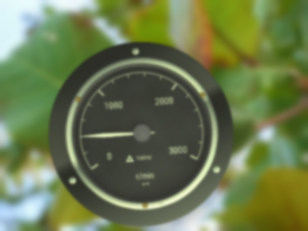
400
